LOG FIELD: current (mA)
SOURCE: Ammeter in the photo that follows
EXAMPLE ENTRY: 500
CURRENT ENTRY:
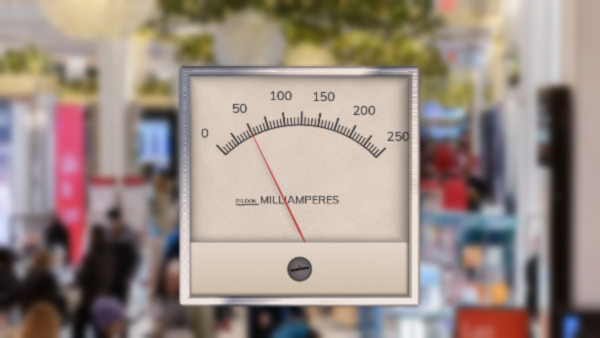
50
